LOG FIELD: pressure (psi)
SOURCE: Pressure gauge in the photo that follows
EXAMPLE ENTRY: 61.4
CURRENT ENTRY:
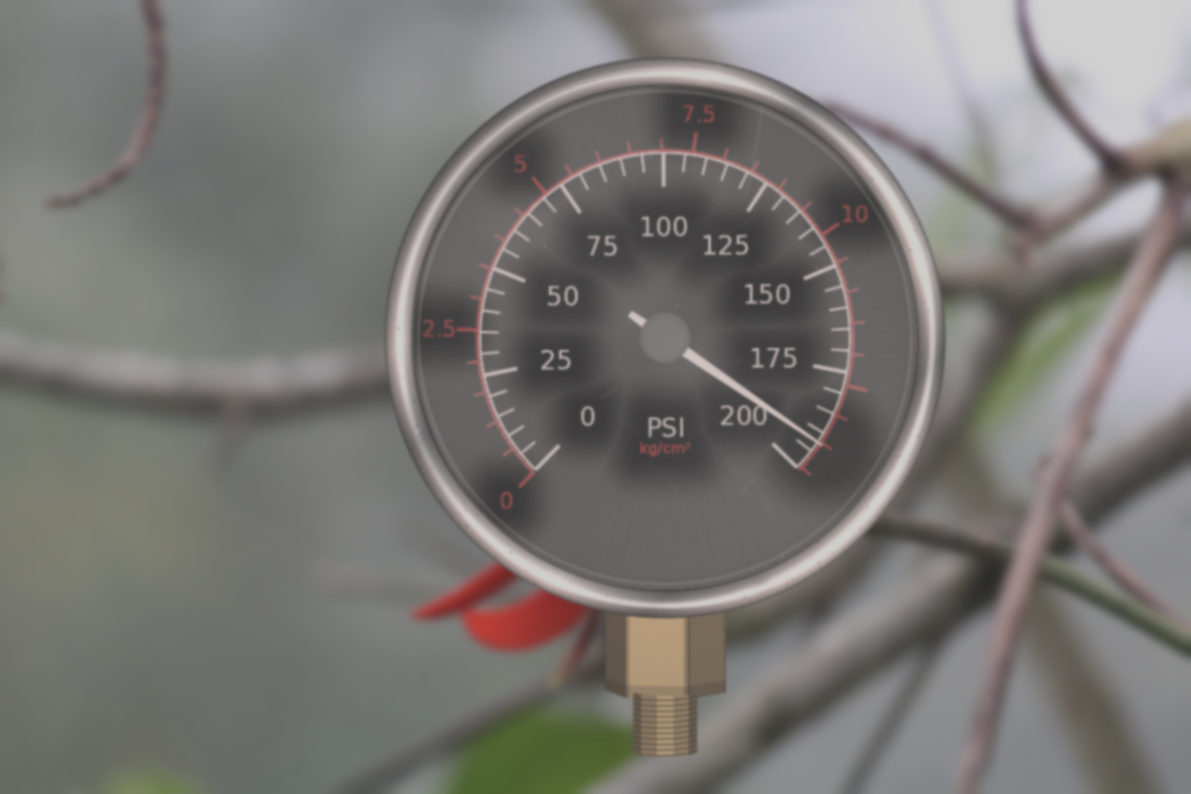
192.5
